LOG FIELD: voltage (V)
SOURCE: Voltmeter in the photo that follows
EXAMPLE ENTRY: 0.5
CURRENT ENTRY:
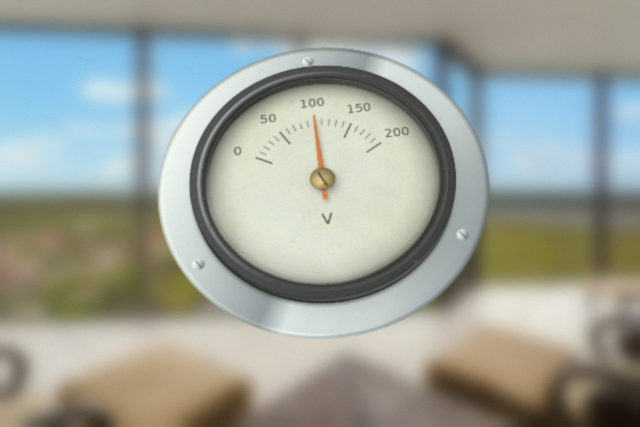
100
